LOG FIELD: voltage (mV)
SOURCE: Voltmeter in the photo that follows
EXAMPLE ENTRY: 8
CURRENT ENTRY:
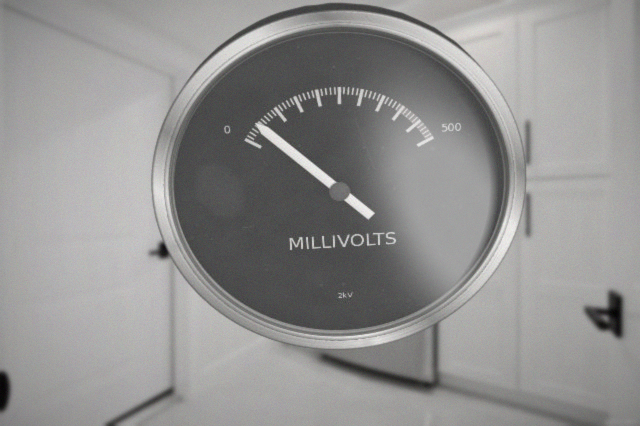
50
